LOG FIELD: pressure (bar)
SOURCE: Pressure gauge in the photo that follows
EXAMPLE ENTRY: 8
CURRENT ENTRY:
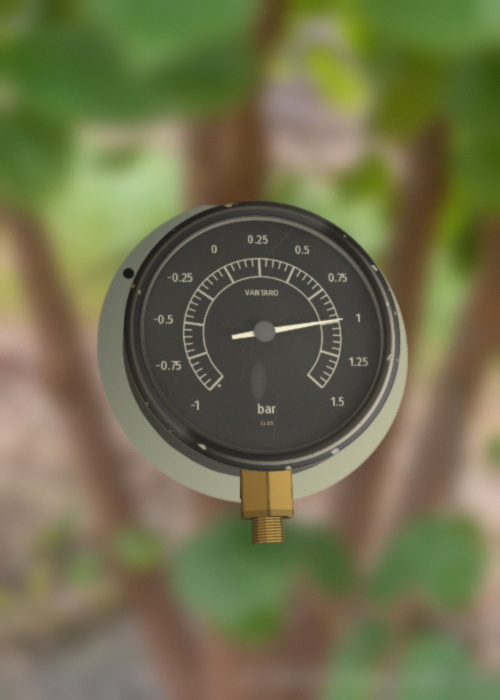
1
